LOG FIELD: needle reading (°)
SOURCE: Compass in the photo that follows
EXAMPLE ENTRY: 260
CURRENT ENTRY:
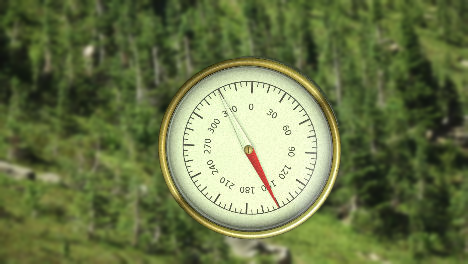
150
